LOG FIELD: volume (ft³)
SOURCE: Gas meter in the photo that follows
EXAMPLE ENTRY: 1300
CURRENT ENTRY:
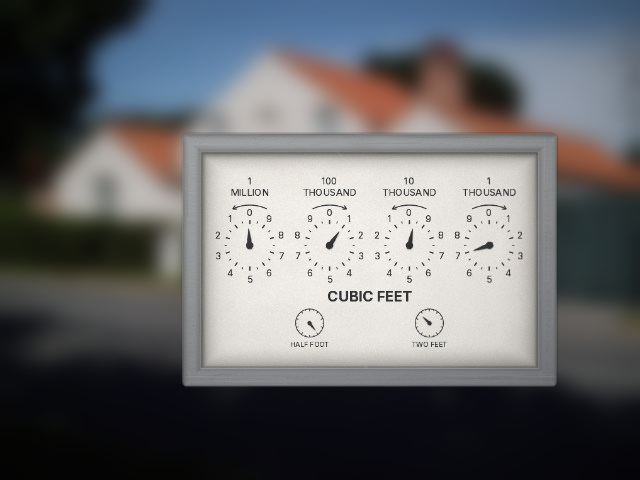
9700
